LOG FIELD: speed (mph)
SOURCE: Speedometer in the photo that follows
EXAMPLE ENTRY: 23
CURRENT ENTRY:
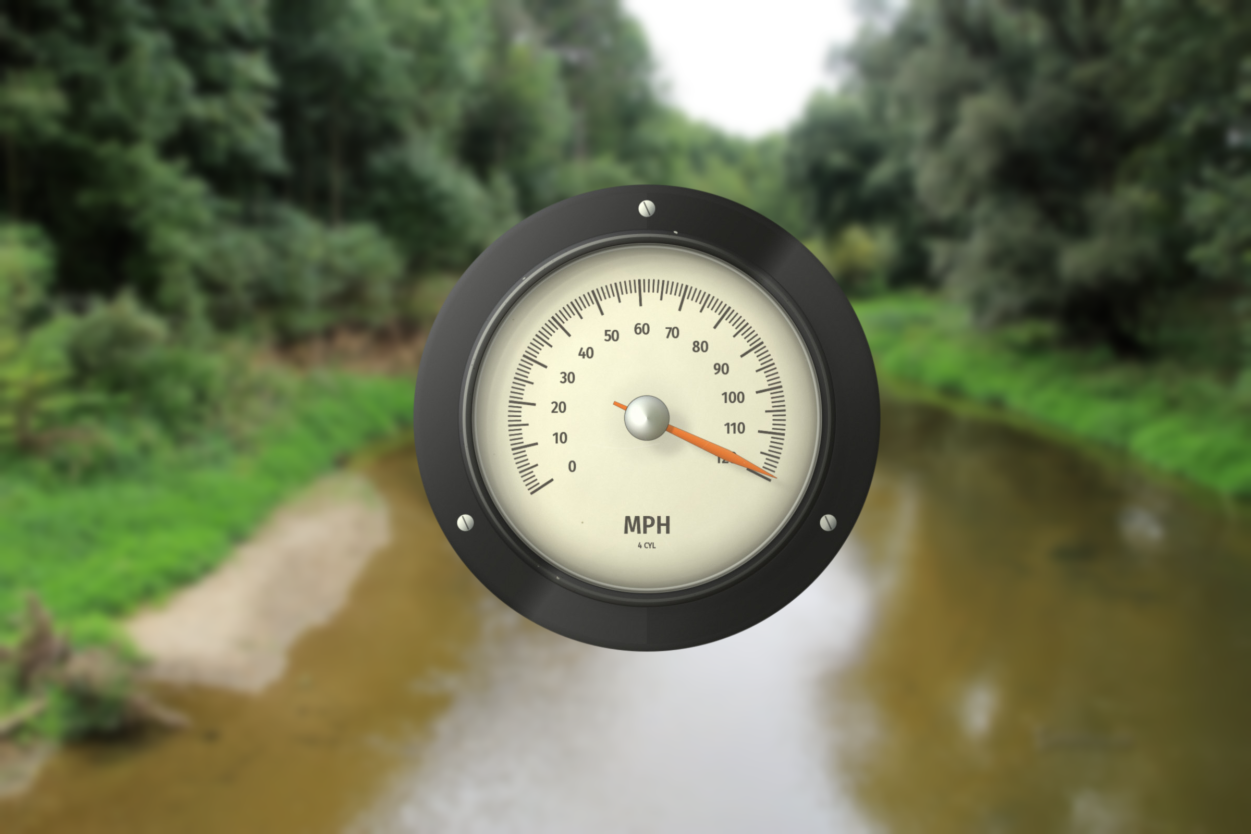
119
